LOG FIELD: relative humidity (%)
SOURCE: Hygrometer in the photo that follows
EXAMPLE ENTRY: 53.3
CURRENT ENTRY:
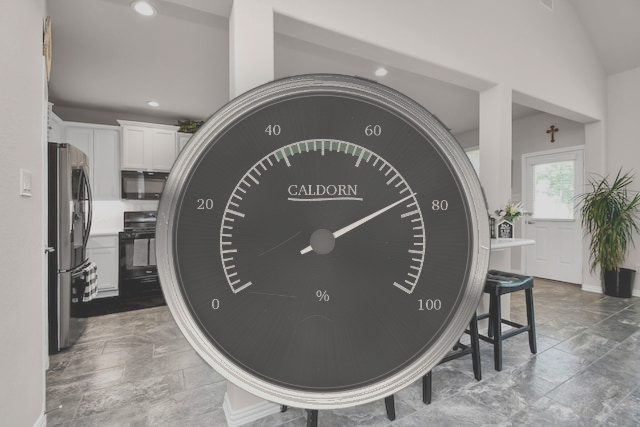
76
